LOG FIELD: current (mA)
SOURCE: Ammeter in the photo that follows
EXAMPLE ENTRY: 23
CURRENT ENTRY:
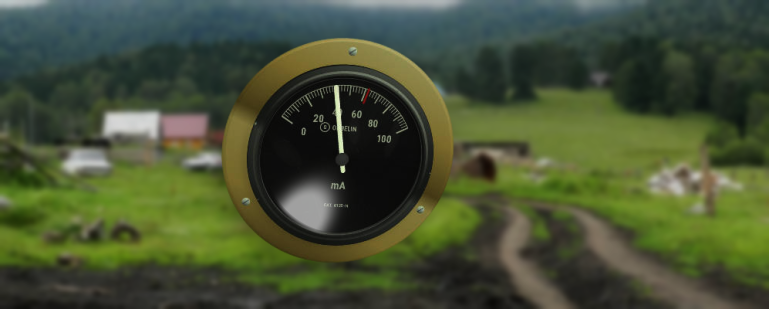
40
